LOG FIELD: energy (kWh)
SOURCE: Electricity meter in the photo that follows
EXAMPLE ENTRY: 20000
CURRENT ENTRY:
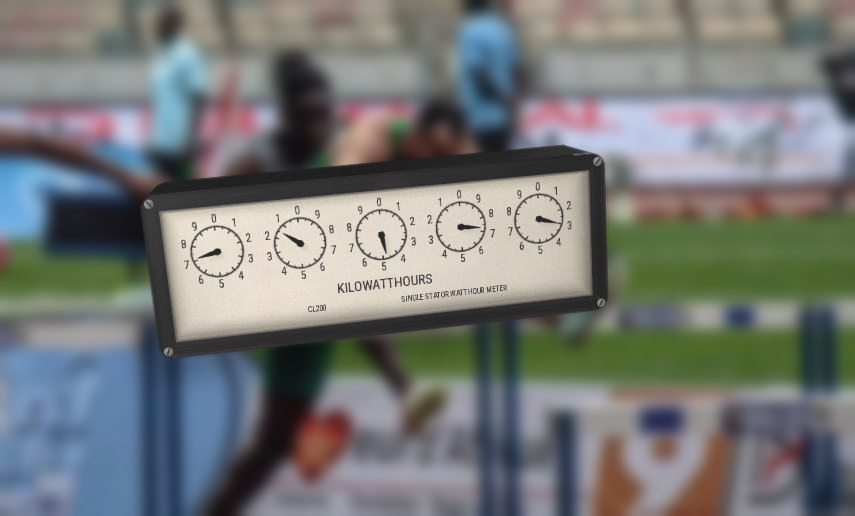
71473
